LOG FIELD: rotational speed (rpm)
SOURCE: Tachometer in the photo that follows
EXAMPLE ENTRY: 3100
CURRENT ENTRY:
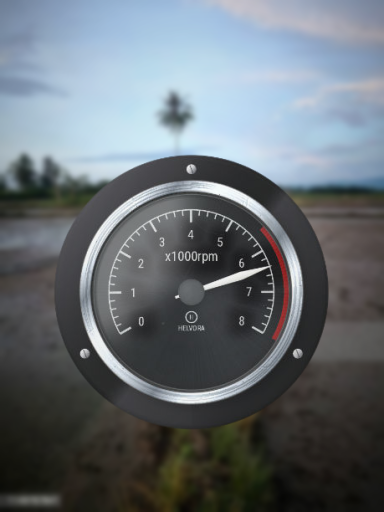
6400
